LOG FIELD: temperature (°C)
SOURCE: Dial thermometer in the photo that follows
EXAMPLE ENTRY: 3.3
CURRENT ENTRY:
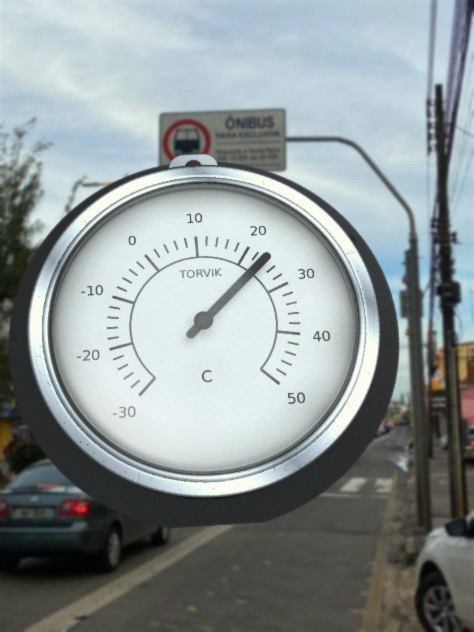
24
